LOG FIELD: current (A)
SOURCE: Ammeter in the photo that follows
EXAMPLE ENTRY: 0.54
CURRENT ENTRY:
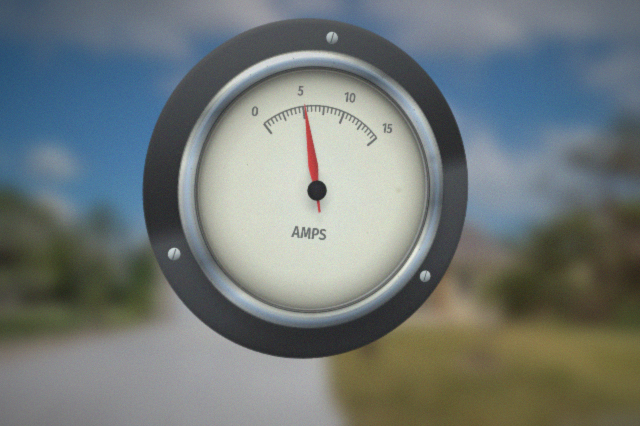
5
